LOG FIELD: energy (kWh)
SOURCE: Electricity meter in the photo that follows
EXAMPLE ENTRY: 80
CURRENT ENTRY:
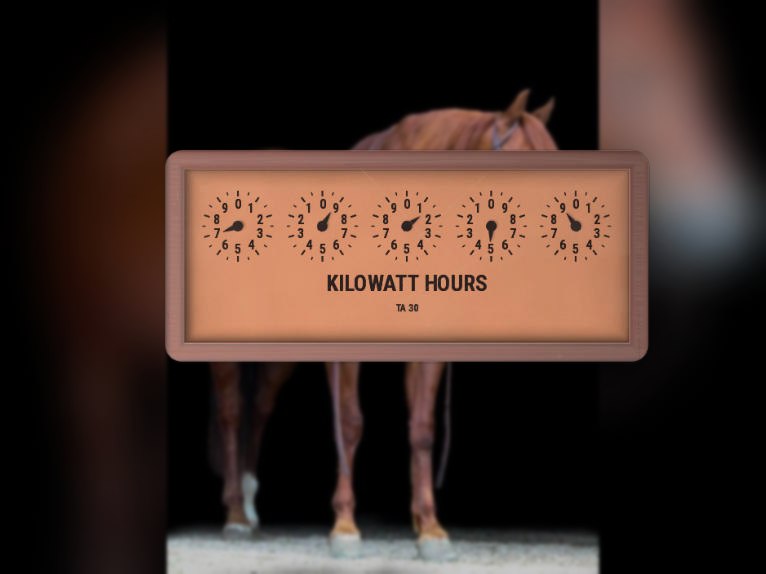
69149
